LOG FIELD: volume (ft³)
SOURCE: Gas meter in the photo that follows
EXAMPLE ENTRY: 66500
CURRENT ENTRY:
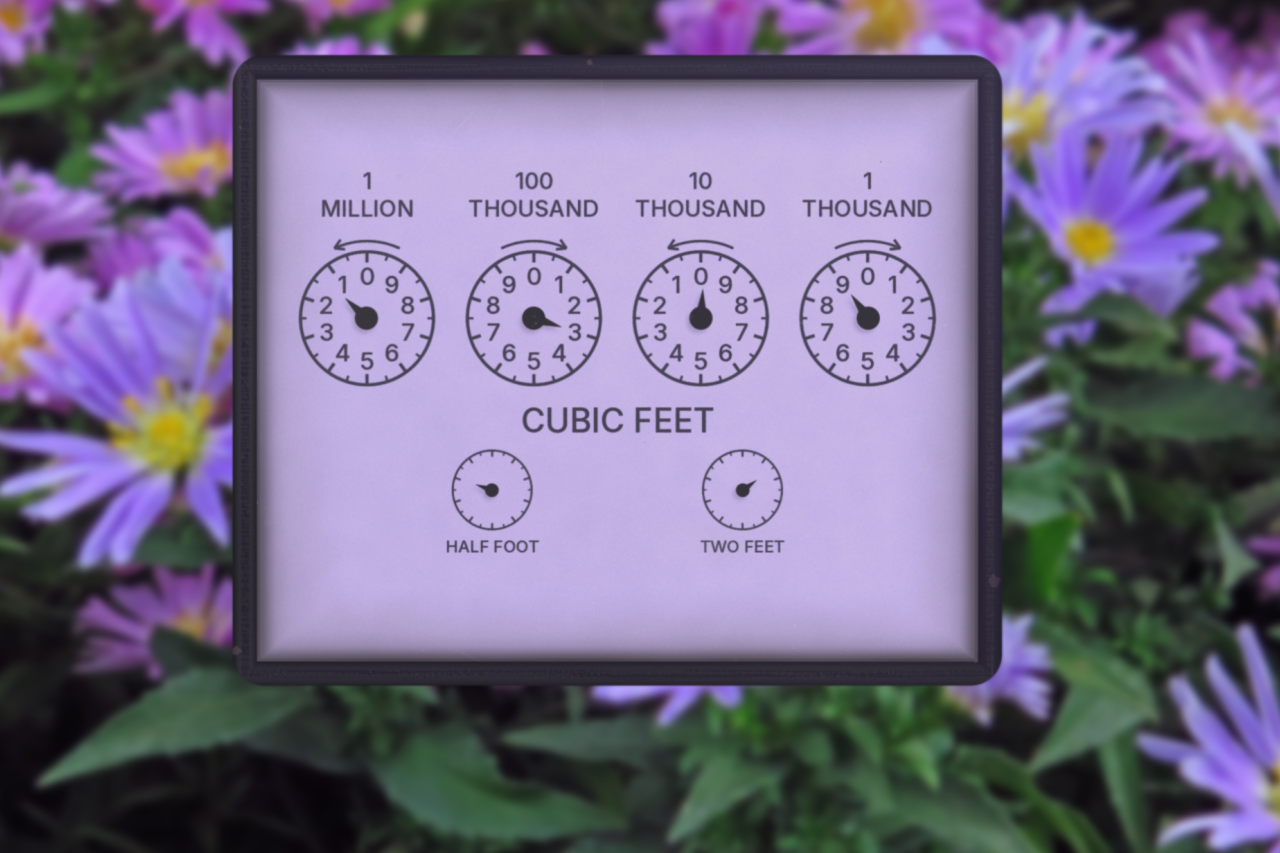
129900
